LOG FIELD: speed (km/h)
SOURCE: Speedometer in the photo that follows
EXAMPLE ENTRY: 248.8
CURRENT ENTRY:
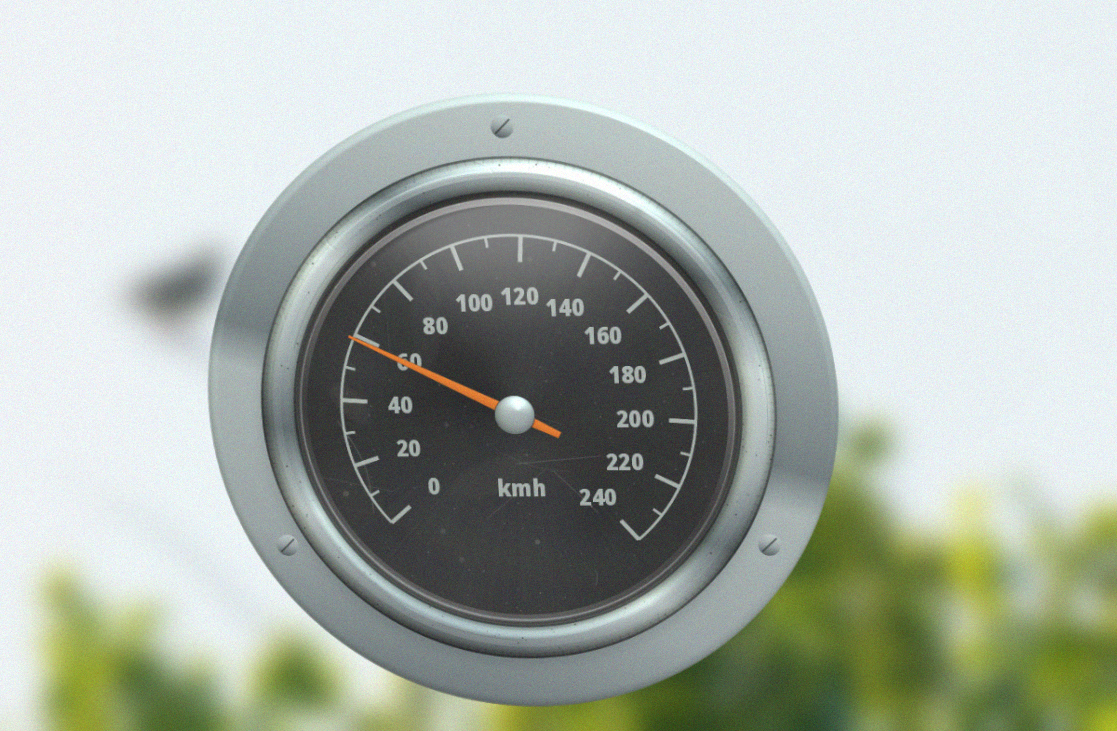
60
